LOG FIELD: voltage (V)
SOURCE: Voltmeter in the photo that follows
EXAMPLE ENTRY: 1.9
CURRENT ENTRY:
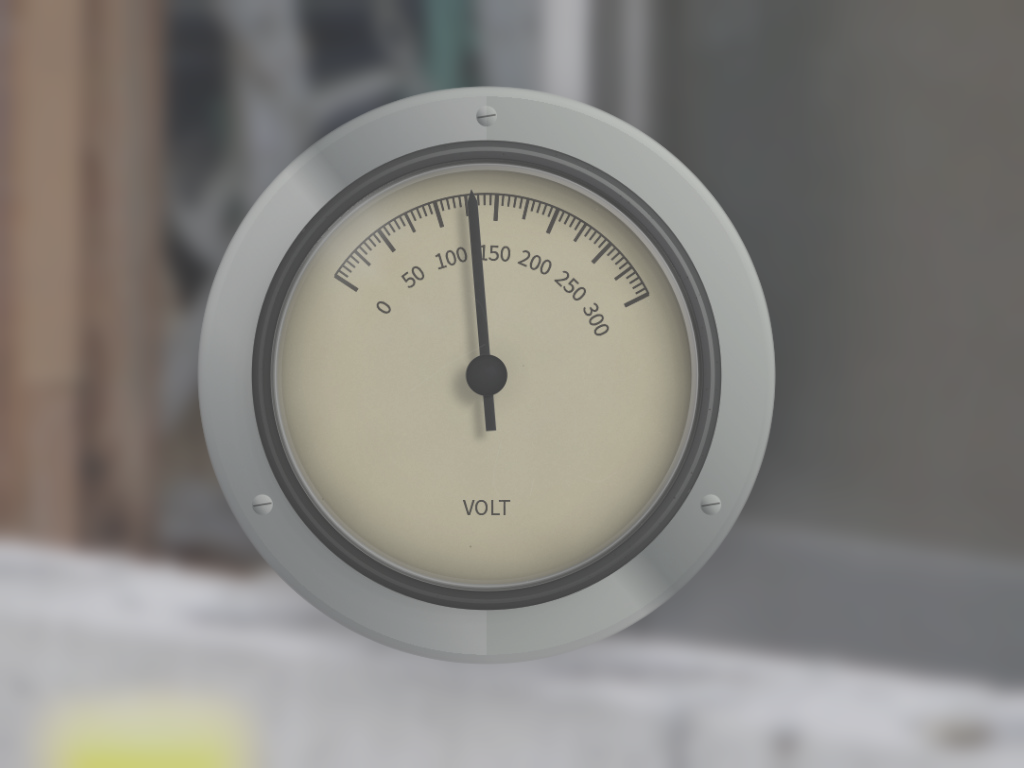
130
